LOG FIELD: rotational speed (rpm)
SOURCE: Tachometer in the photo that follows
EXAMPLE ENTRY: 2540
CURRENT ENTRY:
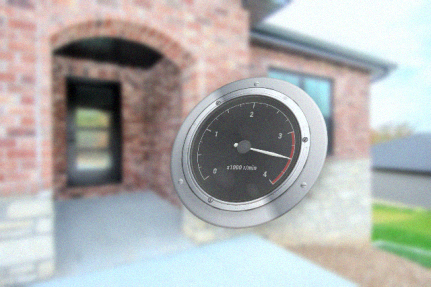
3500
